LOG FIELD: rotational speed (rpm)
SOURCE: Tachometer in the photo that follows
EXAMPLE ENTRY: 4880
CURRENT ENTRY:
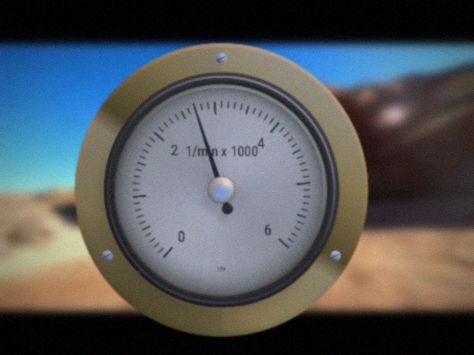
2700
